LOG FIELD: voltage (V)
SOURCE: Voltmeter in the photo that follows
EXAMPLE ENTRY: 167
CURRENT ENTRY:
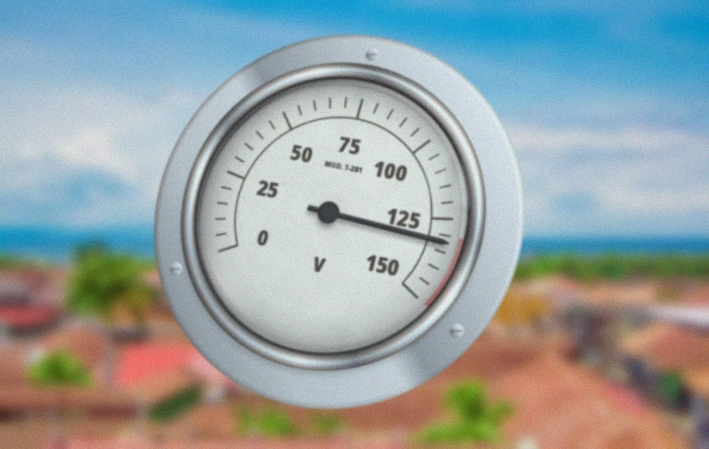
132.5
